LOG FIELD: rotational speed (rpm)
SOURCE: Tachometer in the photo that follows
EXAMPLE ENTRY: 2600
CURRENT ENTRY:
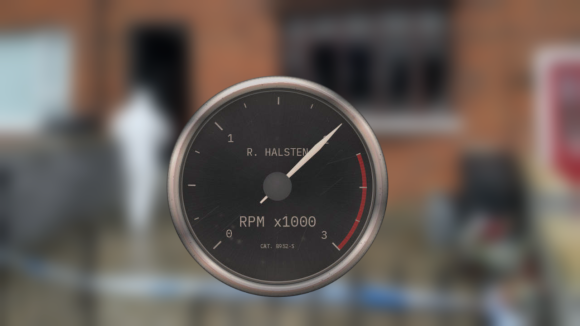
2000
